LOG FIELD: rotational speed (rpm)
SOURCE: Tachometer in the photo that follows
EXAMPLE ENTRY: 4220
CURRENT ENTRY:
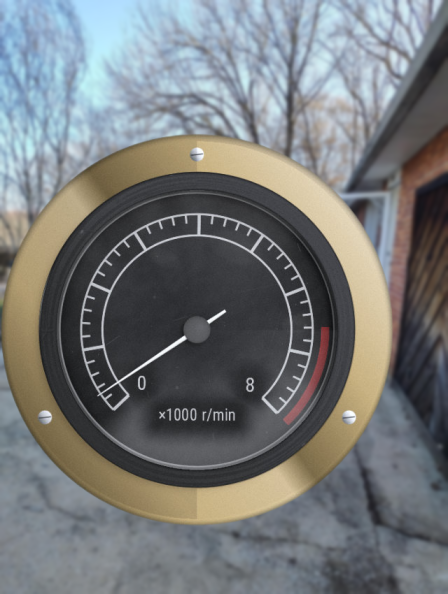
300
